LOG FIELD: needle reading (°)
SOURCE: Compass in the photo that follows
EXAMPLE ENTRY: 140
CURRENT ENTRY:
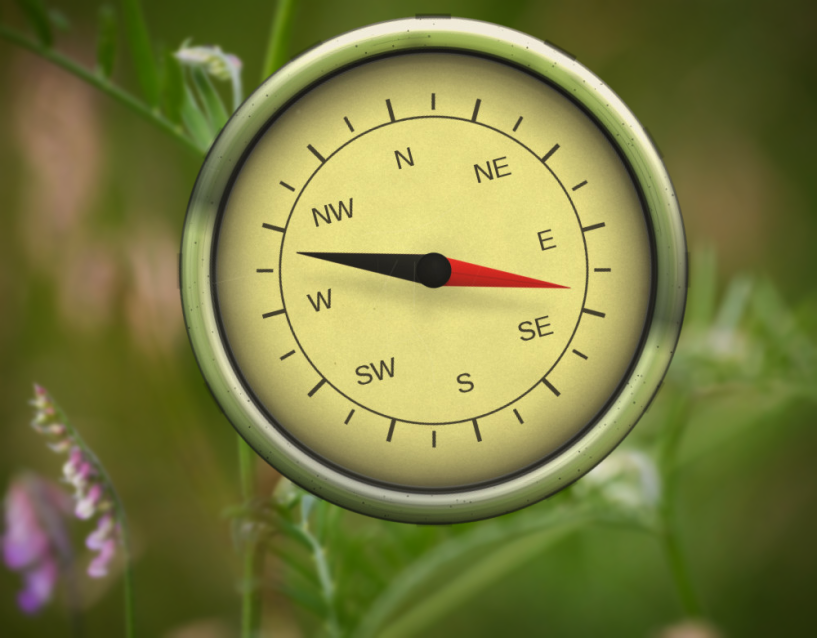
112.5
